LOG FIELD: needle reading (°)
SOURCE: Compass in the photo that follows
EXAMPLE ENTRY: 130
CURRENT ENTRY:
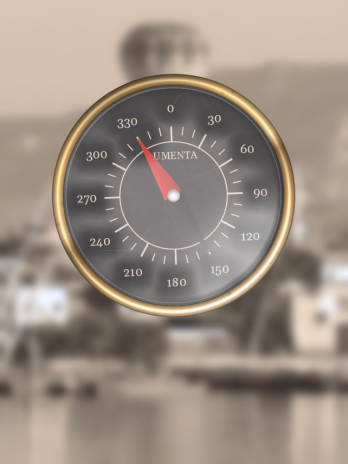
330
